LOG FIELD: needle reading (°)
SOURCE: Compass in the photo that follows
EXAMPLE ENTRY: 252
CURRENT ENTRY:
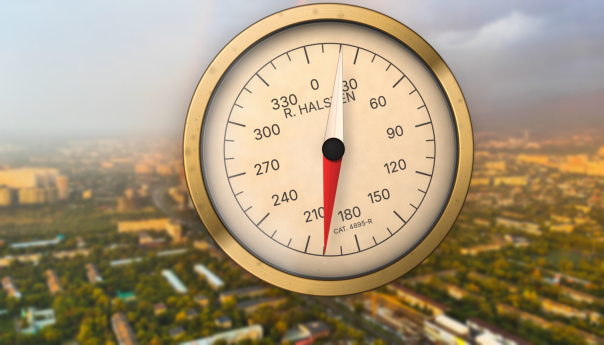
200
